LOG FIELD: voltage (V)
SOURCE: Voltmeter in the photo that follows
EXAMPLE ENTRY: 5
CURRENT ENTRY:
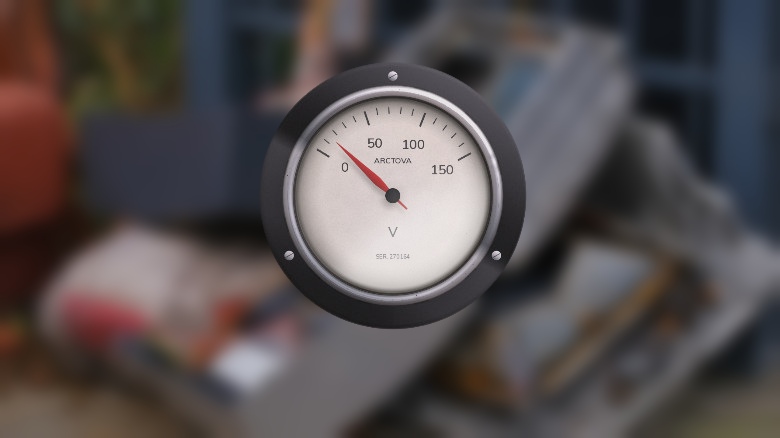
15
